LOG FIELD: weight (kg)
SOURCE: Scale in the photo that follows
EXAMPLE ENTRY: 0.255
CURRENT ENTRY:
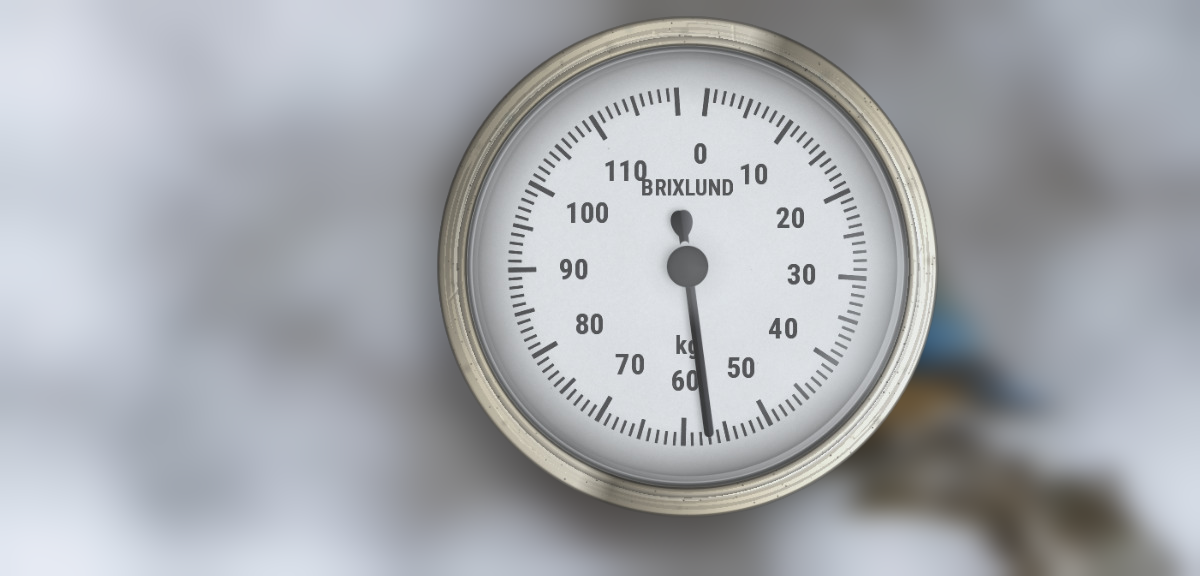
57
